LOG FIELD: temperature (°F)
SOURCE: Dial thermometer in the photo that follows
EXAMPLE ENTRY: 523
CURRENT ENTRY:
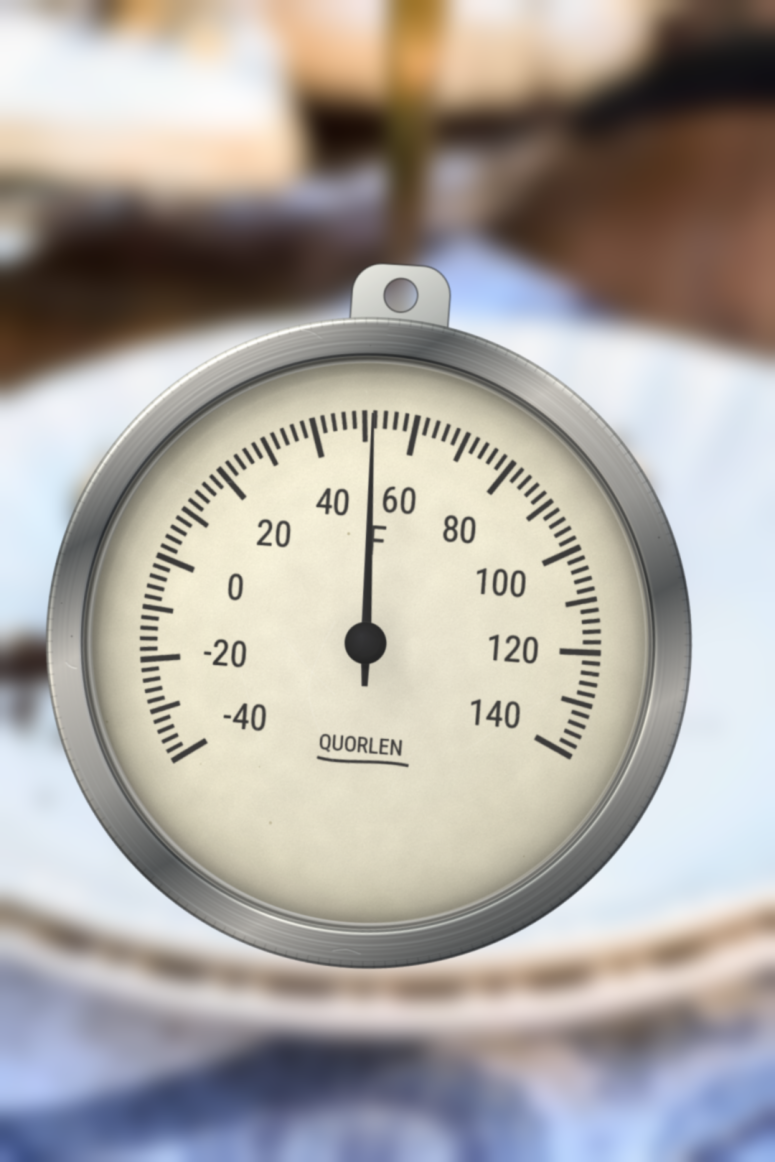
52
